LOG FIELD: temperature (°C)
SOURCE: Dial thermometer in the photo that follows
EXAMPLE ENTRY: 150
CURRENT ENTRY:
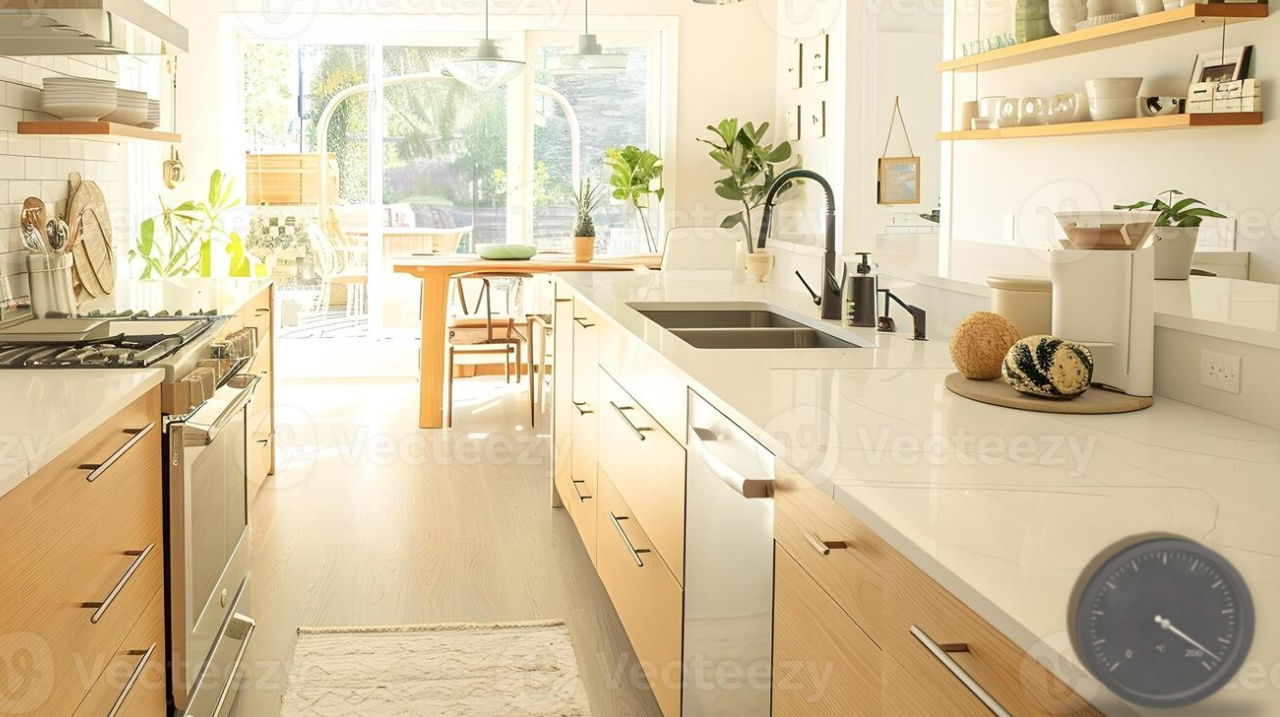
192
